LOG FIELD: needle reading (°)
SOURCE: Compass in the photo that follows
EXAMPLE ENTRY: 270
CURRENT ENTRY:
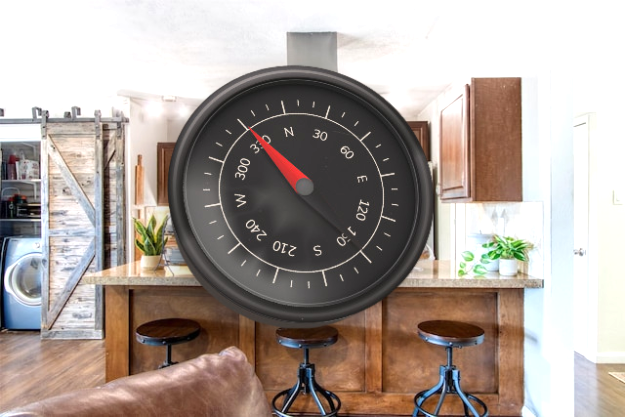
330
